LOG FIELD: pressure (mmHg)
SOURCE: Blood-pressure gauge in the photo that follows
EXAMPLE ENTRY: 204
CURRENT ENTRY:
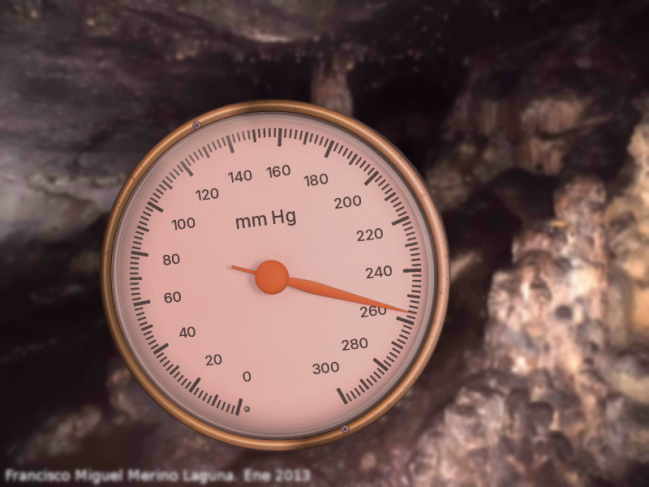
256
